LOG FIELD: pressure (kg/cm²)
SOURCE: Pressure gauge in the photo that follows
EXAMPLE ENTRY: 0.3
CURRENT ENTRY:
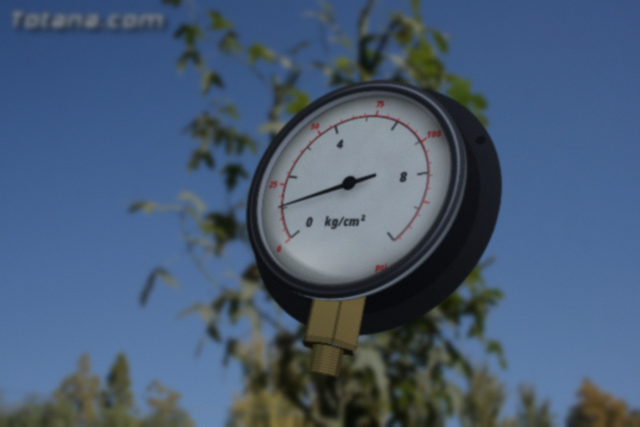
1
